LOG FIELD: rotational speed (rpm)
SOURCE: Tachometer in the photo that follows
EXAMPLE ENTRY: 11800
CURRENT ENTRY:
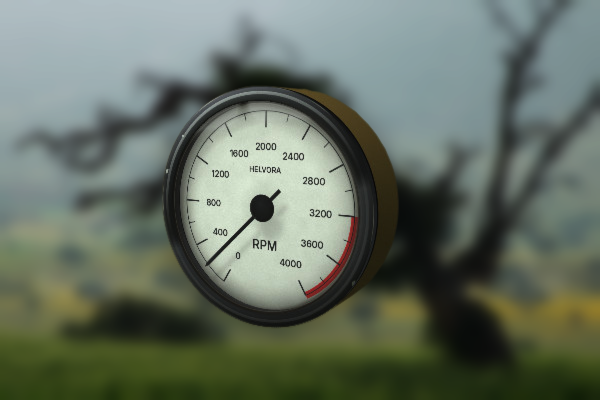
200
